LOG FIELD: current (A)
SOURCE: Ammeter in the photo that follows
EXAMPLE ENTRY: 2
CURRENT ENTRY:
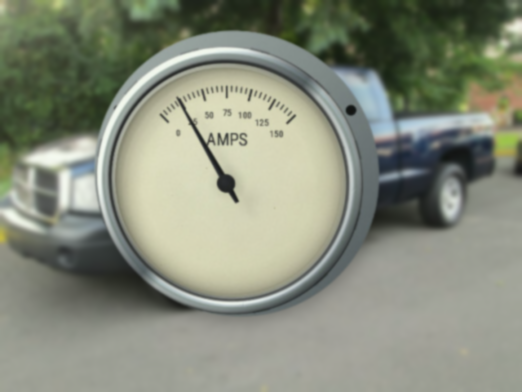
25
